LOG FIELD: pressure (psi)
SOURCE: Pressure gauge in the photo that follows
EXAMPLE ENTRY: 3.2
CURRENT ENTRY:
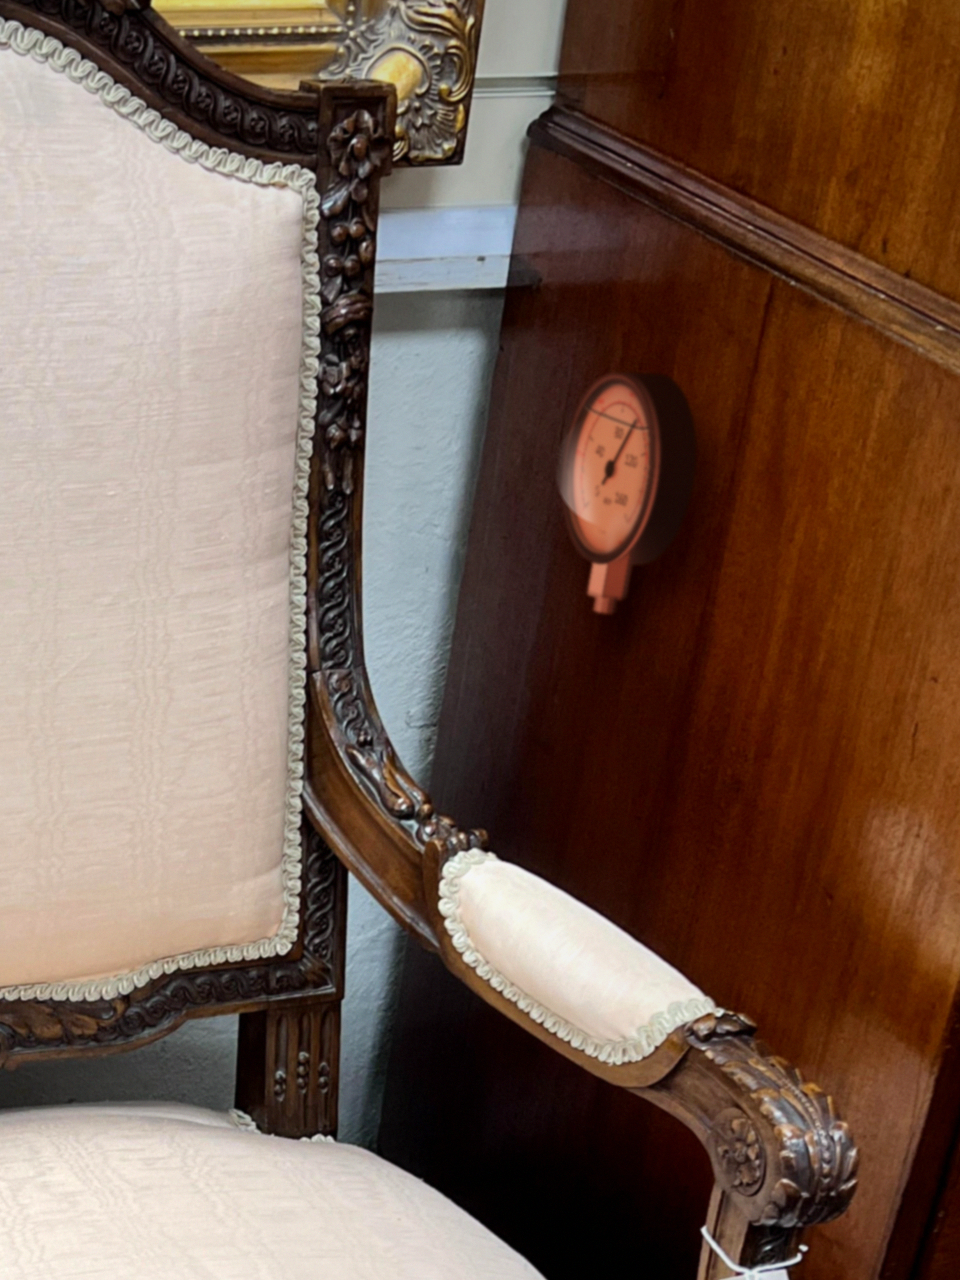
100
